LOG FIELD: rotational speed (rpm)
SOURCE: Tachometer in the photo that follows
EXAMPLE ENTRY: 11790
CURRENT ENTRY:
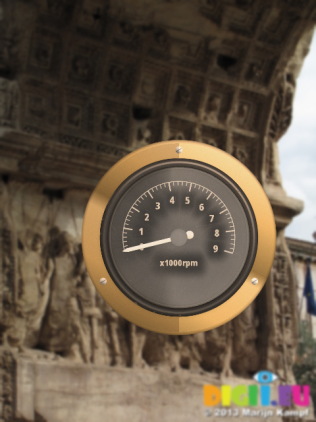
0
